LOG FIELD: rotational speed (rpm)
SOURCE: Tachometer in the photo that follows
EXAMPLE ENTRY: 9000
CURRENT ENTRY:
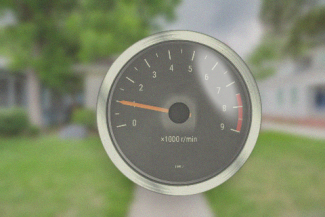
1000
